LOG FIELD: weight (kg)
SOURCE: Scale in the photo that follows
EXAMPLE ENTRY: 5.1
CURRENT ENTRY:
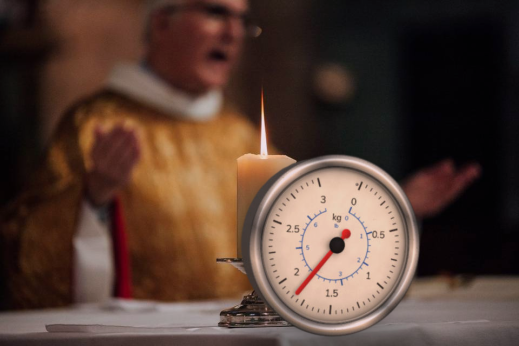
1.85
